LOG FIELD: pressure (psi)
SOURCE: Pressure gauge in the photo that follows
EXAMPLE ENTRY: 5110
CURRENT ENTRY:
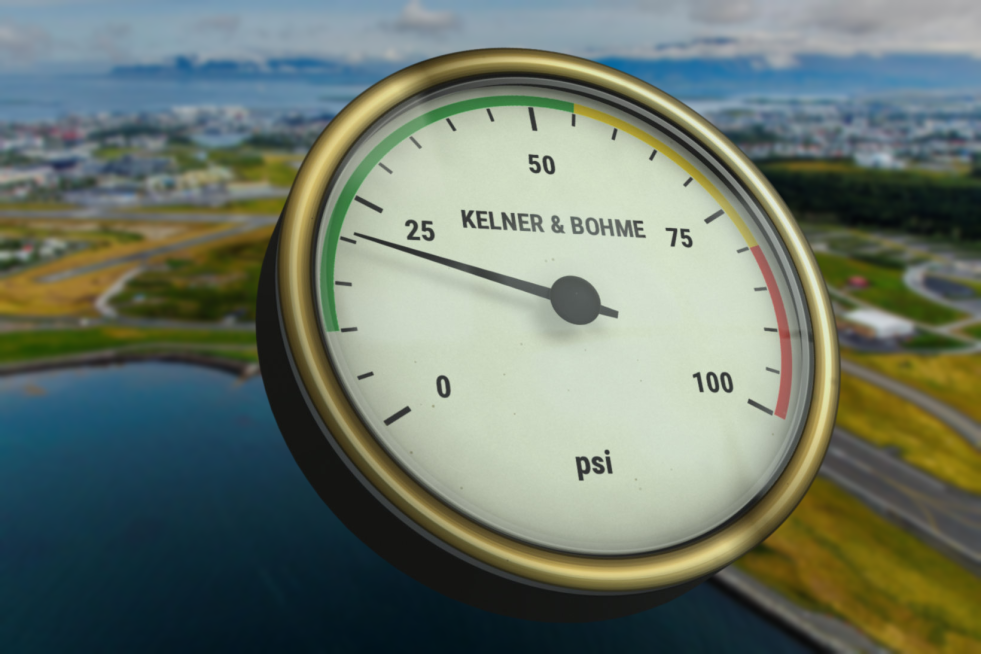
20
